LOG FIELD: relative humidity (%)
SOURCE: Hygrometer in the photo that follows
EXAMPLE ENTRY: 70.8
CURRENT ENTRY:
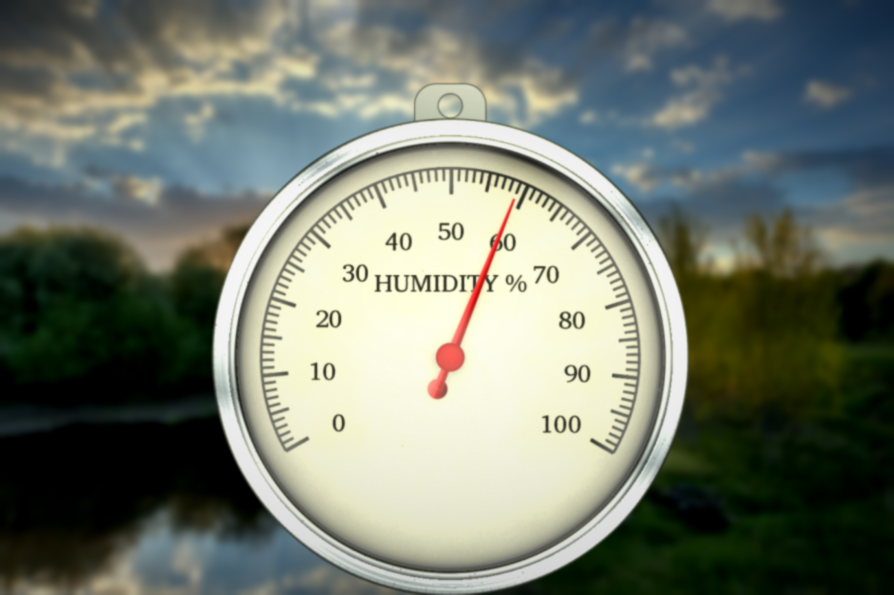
59
